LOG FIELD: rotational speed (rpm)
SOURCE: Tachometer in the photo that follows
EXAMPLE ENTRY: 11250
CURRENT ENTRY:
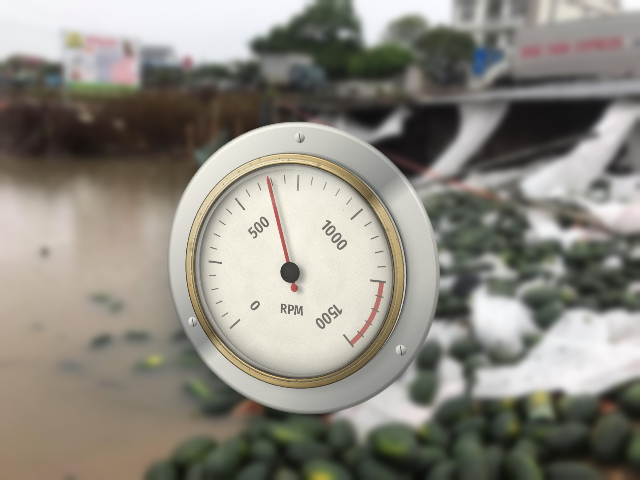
650
